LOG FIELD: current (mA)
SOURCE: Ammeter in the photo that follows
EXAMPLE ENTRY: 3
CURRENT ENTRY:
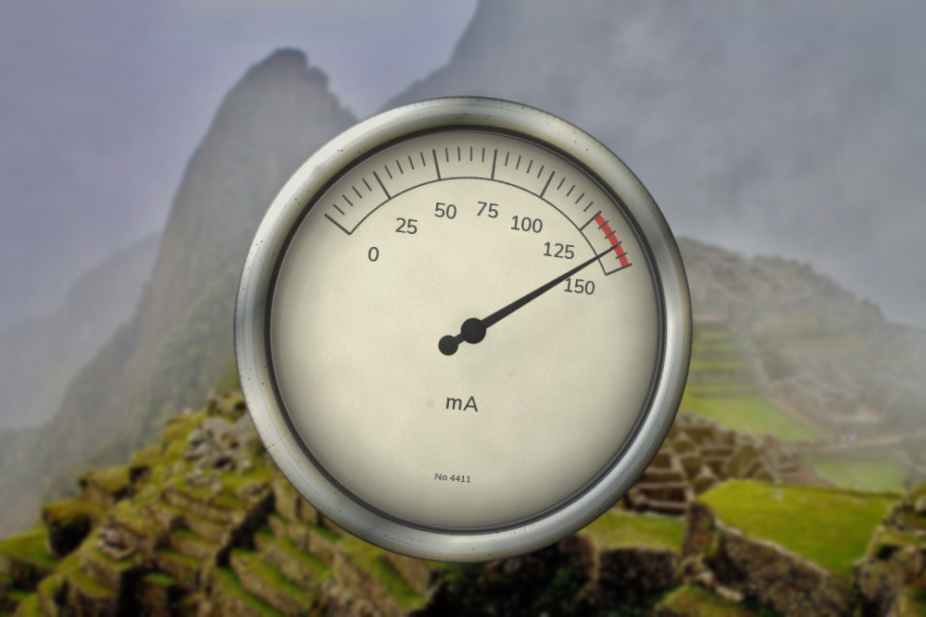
140
